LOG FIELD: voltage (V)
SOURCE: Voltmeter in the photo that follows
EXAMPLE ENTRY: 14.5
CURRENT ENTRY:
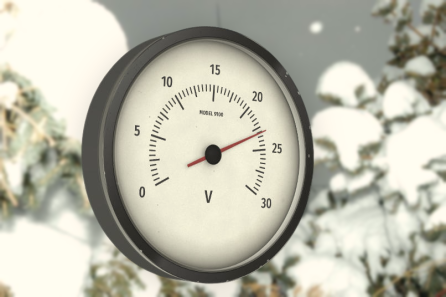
23
